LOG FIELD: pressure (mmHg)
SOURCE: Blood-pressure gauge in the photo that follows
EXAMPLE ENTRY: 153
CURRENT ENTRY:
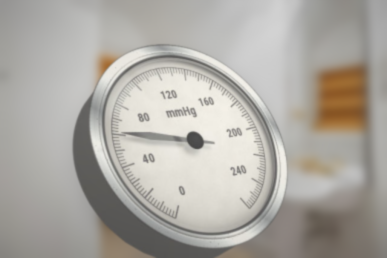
60
